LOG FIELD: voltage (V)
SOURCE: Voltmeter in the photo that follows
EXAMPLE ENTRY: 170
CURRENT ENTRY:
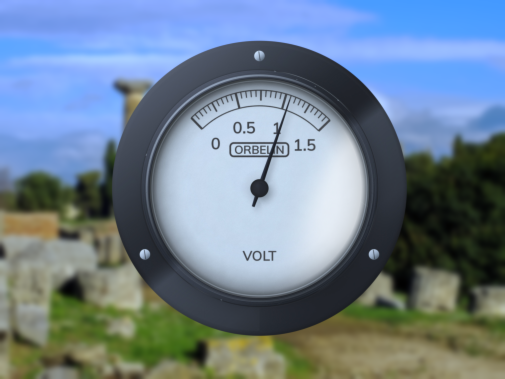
1.05
